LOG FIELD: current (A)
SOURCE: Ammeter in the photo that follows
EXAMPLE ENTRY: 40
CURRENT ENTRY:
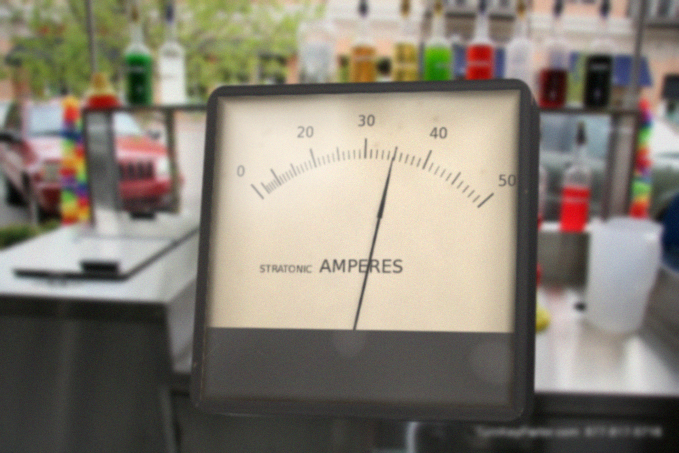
35
